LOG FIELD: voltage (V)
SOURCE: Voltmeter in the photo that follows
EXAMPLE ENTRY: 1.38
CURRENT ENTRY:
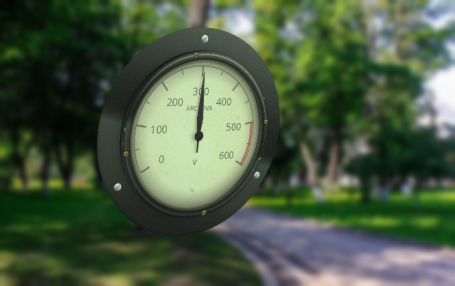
300
